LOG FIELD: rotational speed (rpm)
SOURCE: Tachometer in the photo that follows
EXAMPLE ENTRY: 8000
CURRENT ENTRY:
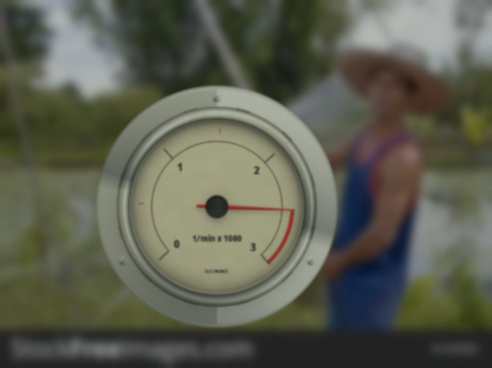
2500
